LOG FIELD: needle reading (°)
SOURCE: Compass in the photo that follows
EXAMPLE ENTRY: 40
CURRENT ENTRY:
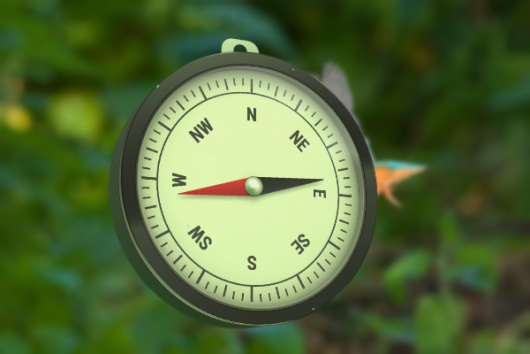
260
